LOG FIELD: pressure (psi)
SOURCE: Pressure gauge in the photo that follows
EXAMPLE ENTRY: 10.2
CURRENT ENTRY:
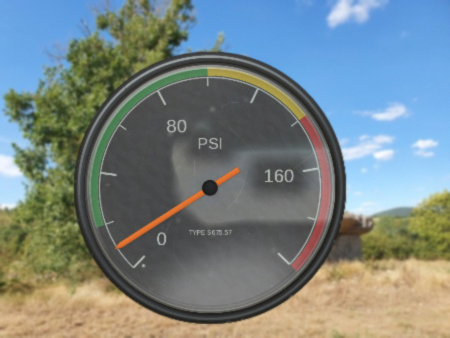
10
